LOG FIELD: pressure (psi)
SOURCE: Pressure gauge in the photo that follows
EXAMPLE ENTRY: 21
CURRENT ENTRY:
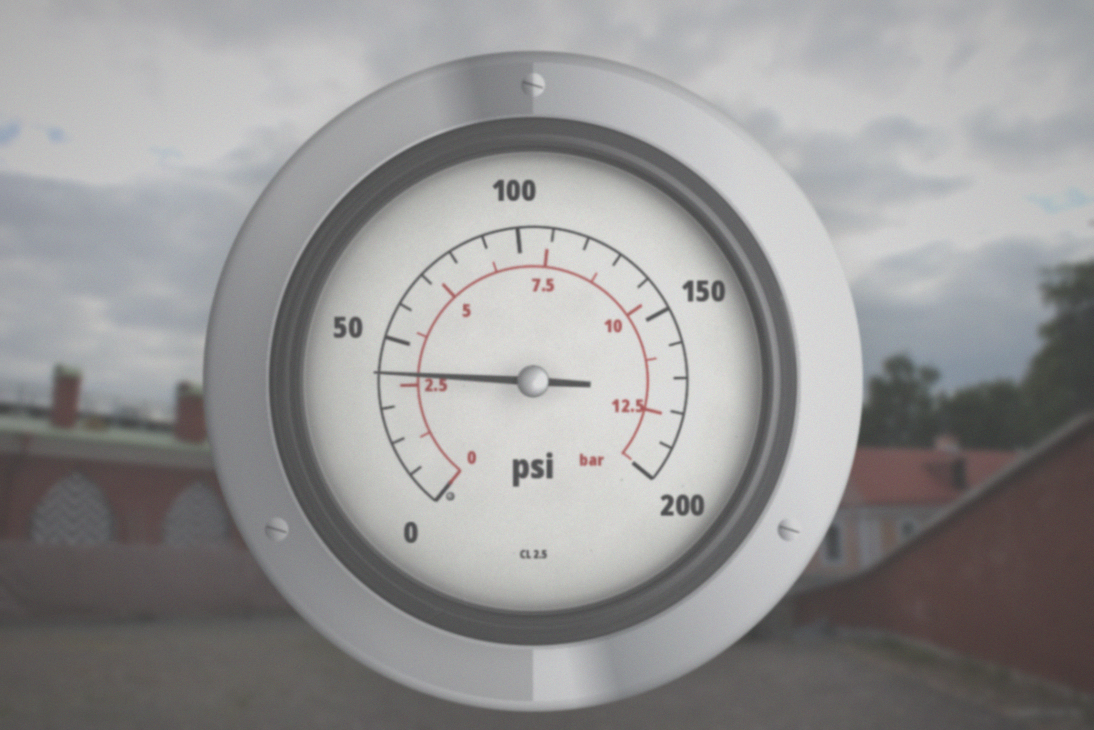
40
